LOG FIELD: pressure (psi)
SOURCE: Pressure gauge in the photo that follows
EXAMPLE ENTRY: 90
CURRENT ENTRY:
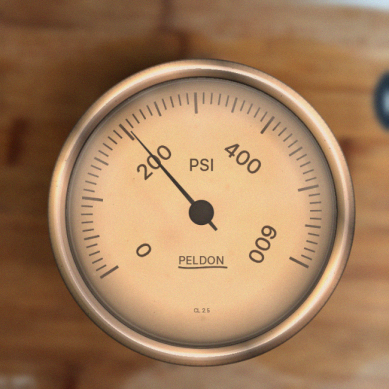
205
